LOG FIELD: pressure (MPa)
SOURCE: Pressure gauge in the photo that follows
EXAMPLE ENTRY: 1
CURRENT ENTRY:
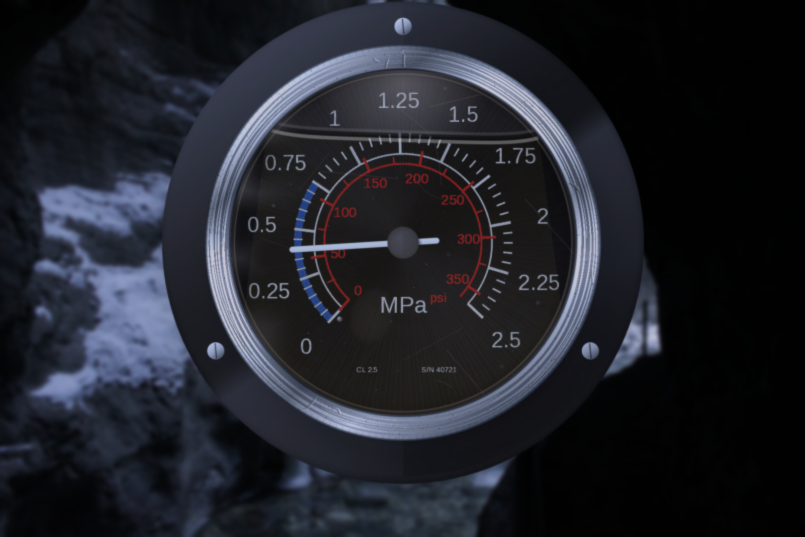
0.4
